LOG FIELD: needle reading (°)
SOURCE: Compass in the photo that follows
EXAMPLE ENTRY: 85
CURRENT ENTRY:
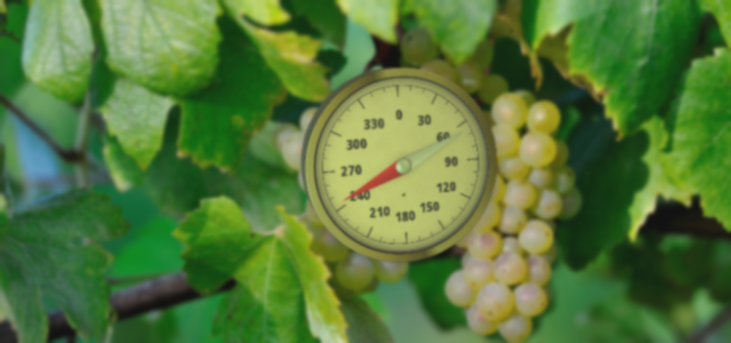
245
